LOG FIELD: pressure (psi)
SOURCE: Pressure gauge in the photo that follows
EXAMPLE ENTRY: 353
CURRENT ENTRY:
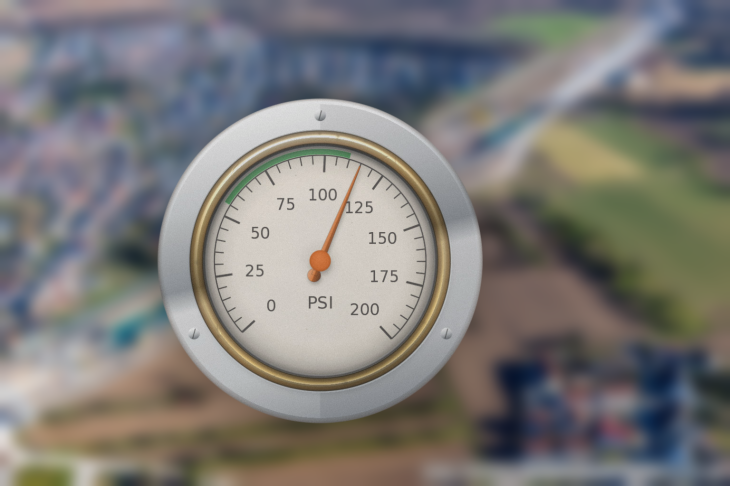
115
